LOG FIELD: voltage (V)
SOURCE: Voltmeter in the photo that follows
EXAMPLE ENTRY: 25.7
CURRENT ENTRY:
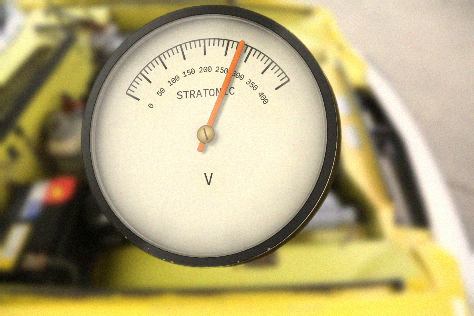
280
